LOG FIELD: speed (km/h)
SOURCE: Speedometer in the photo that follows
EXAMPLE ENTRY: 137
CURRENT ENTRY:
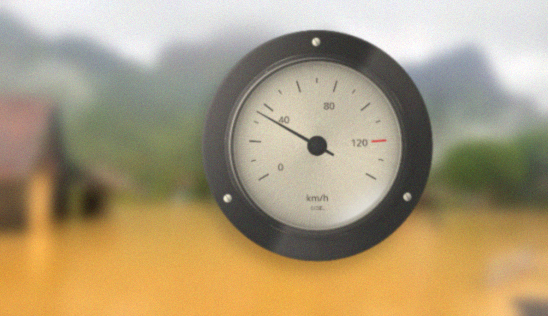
35
